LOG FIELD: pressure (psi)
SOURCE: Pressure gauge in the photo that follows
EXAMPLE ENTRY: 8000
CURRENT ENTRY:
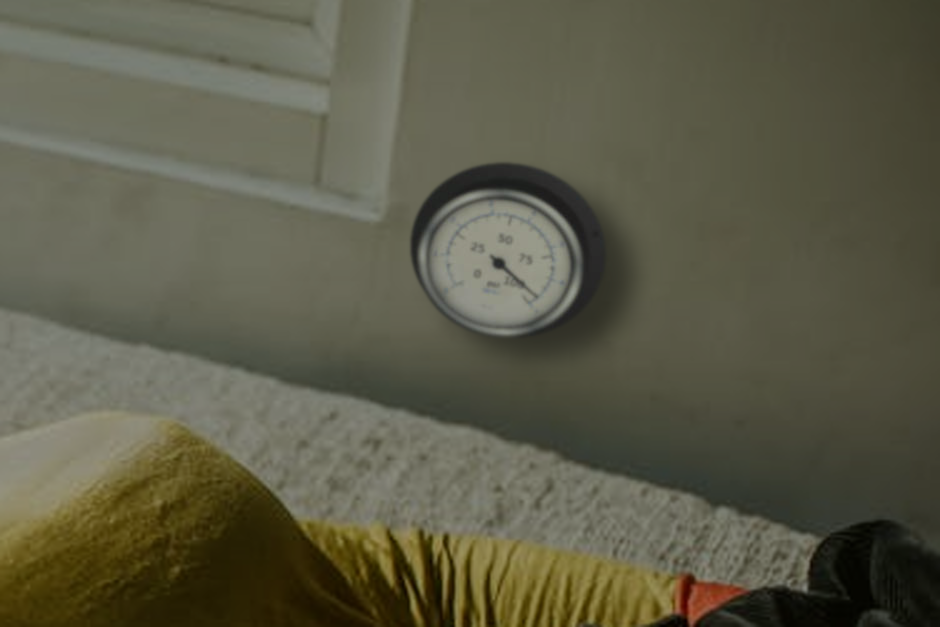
95
